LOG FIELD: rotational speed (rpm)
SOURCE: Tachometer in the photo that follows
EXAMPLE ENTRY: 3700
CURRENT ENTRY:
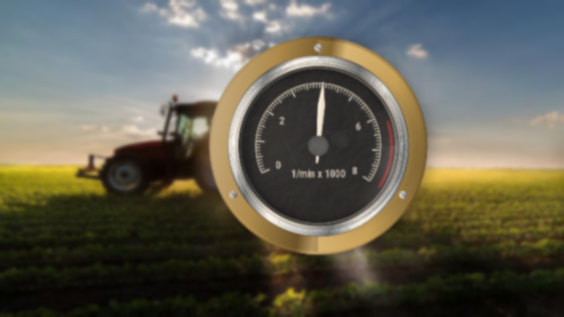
4000
